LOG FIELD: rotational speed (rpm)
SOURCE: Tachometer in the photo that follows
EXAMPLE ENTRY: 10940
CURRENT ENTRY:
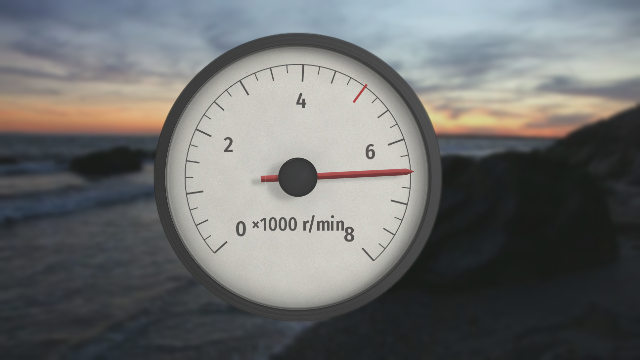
6500
